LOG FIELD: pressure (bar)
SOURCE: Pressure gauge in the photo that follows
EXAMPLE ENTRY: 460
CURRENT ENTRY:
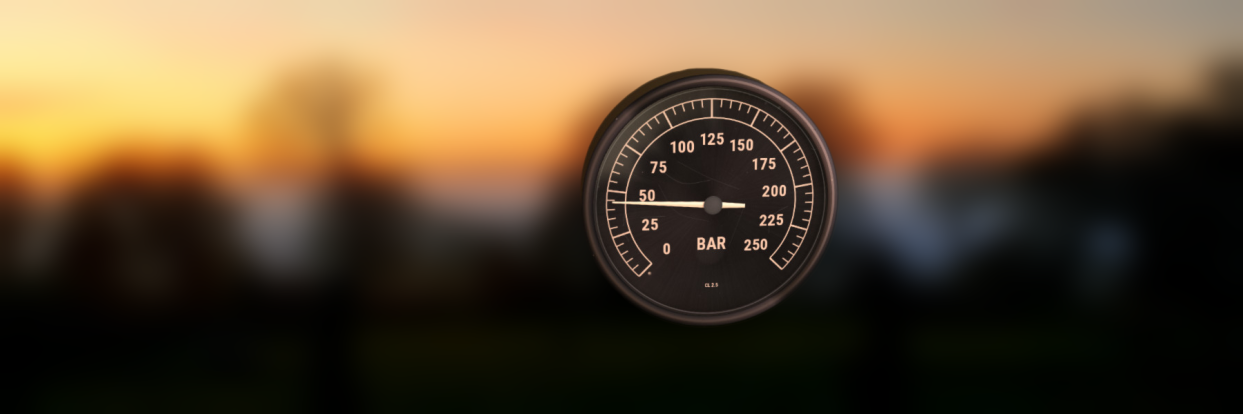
45
